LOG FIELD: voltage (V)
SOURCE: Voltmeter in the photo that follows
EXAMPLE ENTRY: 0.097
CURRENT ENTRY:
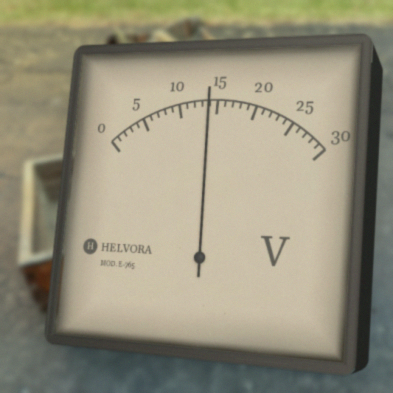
14
